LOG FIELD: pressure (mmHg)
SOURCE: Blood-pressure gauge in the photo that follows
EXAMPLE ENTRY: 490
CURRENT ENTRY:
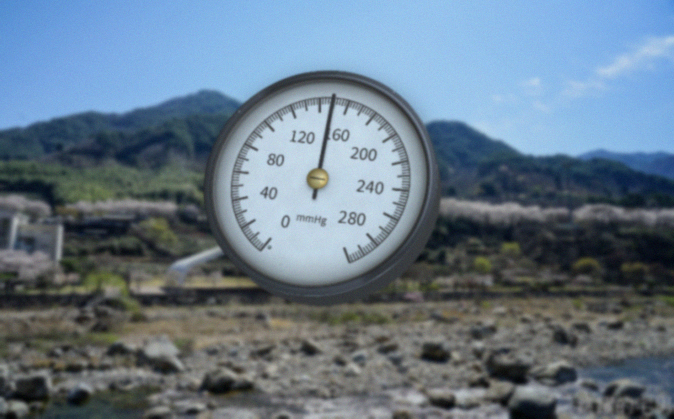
150
